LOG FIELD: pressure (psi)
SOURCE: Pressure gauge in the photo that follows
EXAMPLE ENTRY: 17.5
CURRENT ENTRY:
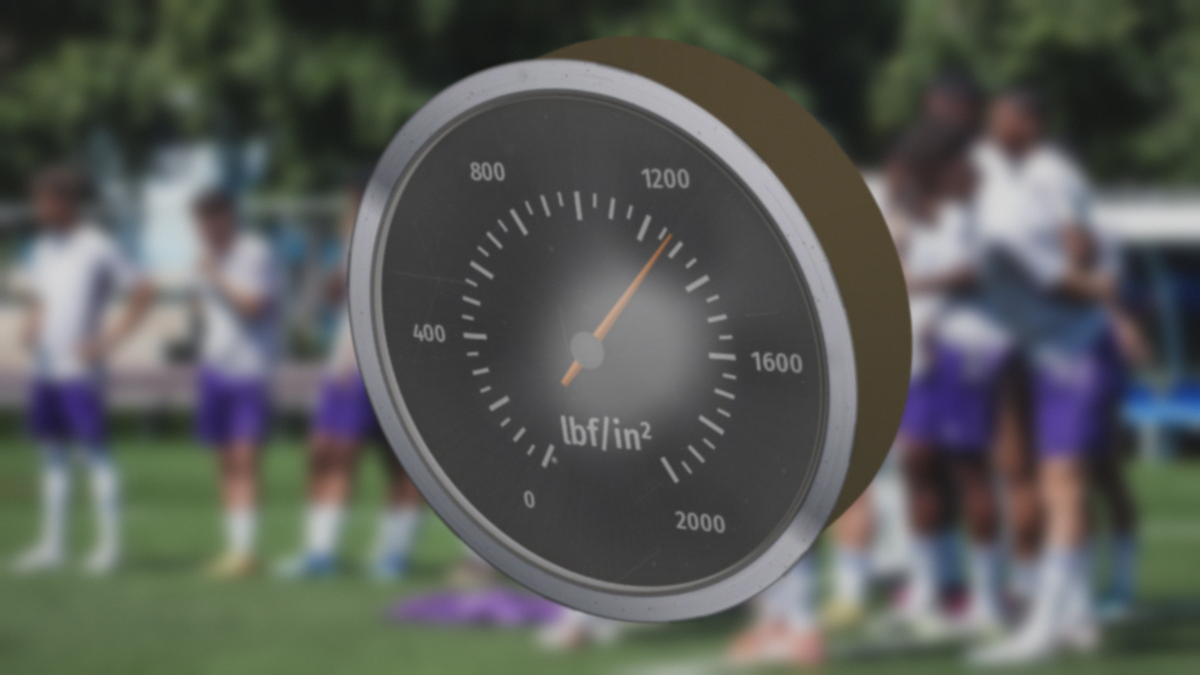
1275
